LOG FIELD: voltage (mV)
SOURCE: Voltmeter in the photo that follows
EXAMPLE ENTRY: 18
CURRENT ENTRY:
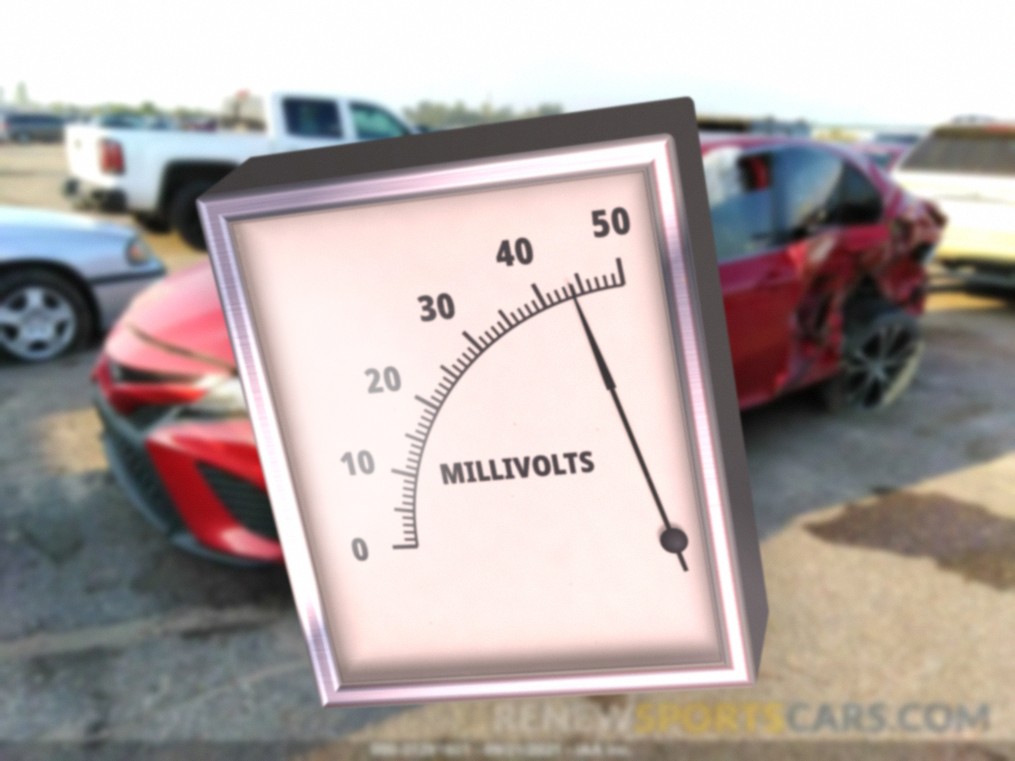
44
